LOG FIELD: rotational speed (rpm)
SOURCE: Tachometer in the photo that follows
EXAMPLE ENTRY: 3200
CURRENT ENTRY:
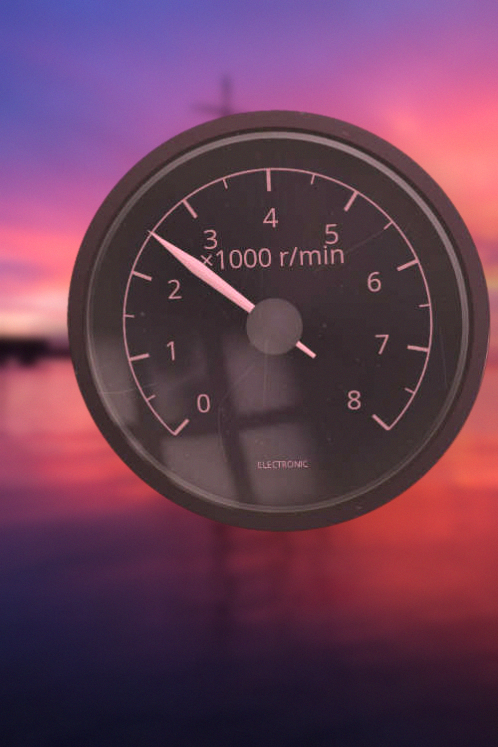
2500
